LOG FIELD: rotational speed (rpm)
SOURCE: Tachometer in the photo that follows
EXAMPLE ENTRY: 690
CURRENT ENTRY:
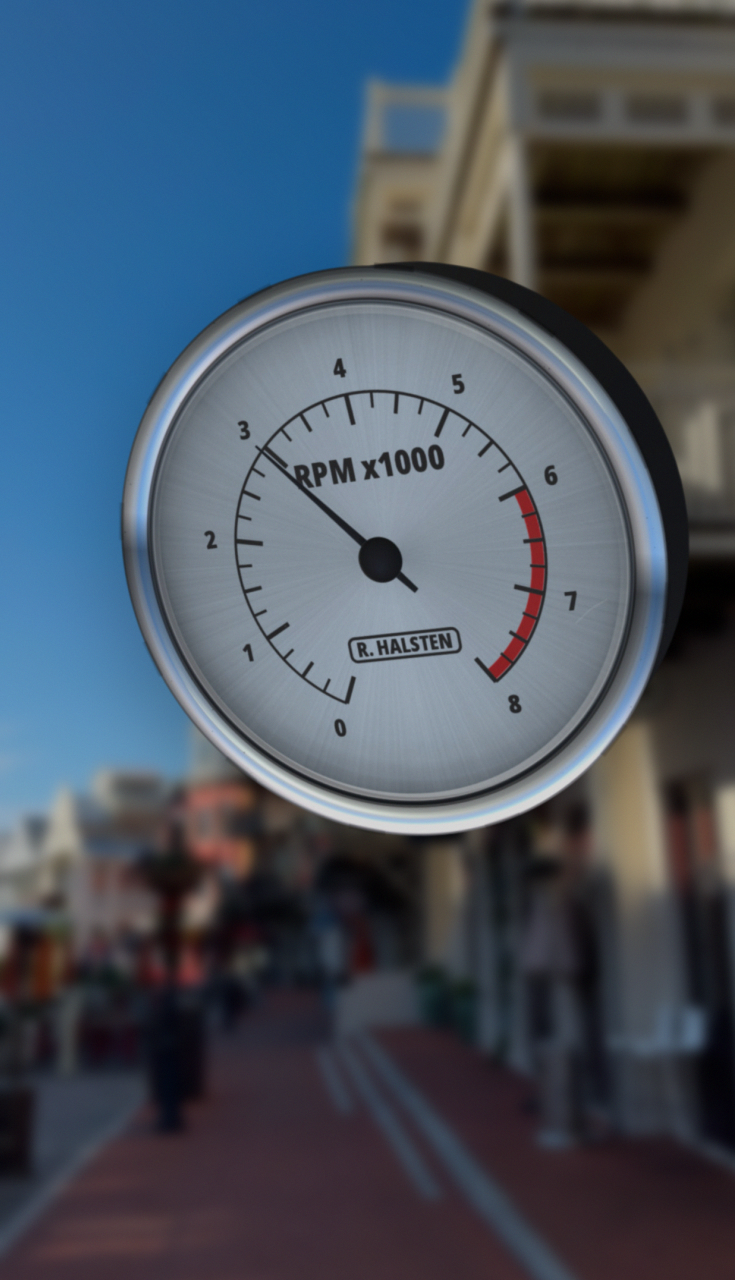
3000
